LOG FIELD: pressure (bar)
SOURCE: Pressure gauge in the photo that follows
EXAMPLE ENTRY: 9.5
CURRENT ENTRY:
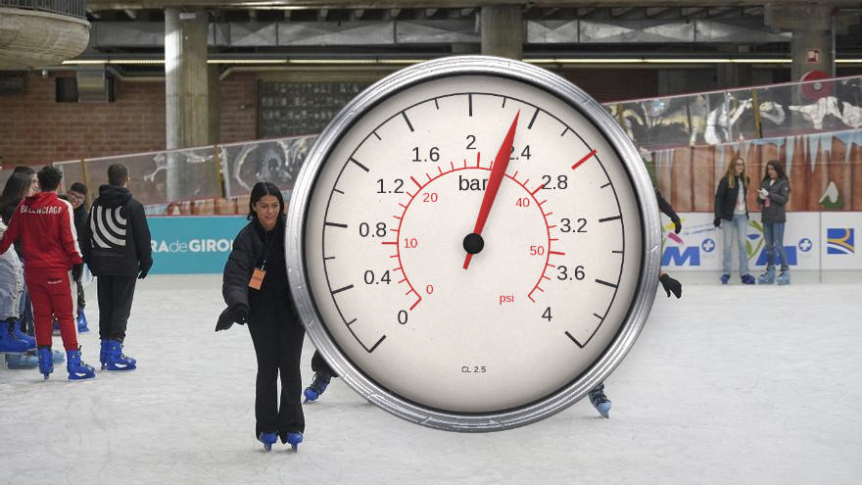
2.3
